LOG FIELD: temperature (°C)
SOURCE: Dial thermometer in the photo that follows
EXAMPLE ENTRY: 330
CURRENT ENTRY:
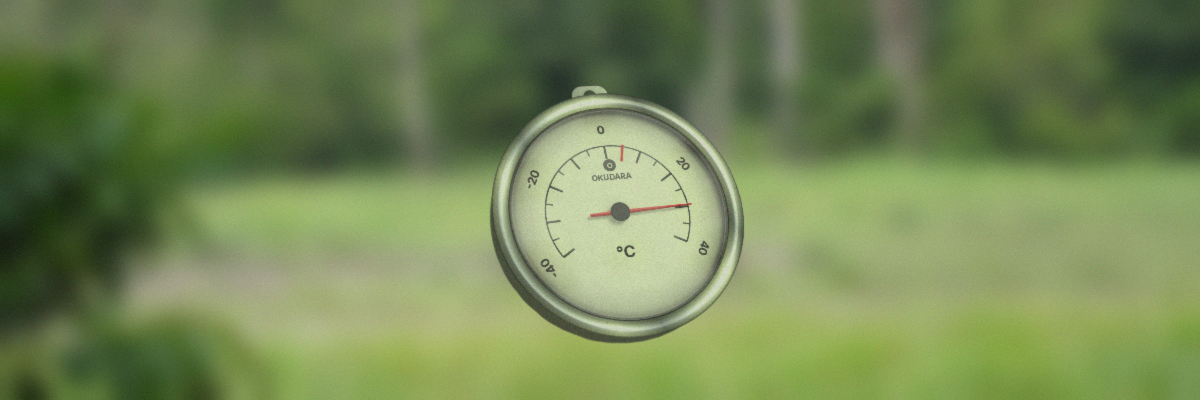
30
